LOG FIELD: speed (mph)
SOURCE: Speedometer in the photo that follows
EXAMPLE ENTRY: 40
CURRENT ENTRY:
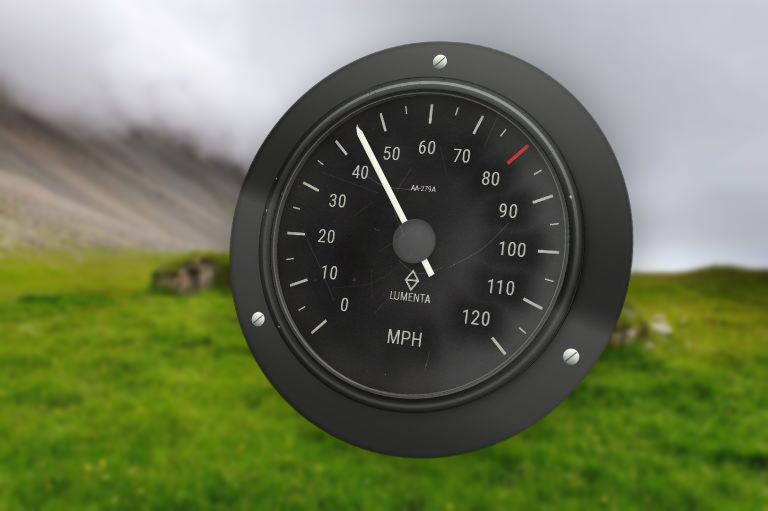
45
